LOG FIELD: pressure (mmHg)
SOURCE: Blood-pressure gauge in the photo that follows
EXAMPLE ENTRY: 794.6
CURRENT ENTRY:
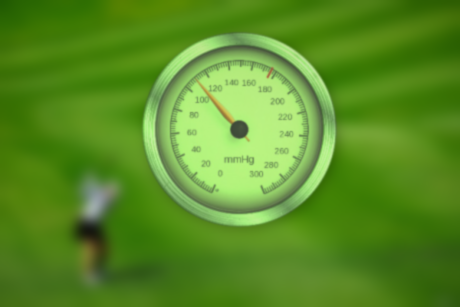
110
